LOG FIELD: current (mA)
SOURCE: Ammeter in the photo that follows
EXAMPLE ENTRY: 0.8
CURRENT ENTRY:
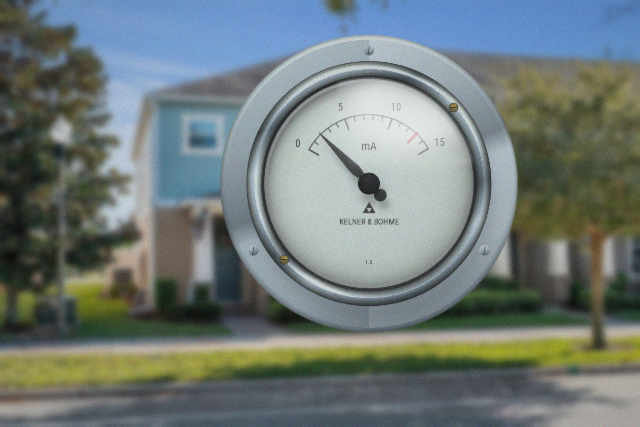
2
